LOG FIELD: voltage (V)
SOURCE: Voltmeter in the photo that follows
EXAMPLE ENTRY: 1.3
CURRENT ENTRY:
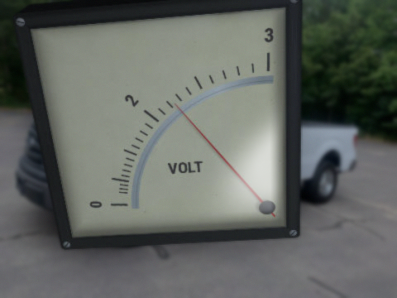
2.25
